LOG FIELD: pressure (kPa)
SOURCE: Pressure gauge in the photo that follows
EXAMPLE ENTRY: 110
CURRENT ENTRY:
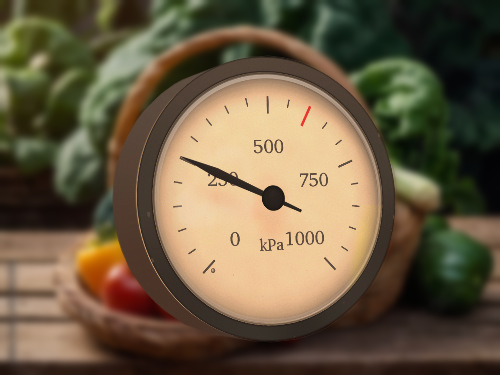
250
